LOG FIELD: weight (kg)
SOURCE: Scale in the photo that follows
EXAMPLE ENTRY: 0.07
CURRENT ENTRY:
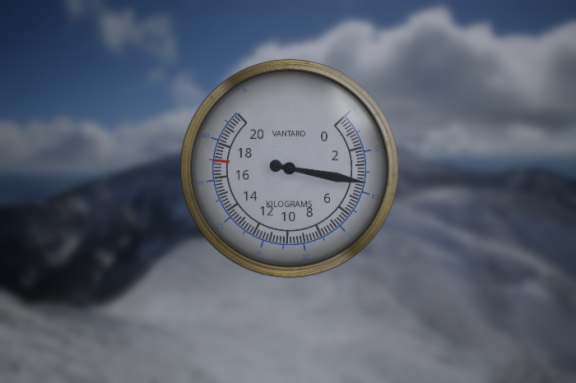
4
